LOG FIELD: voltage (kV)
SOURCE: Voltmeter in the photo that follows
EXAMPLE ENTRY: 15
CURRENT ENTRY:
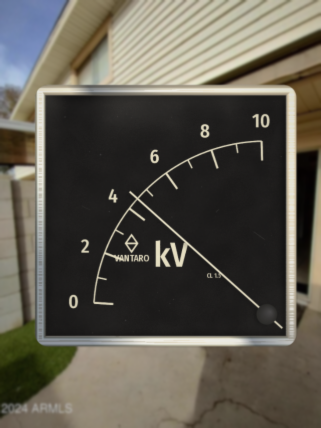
4.5
